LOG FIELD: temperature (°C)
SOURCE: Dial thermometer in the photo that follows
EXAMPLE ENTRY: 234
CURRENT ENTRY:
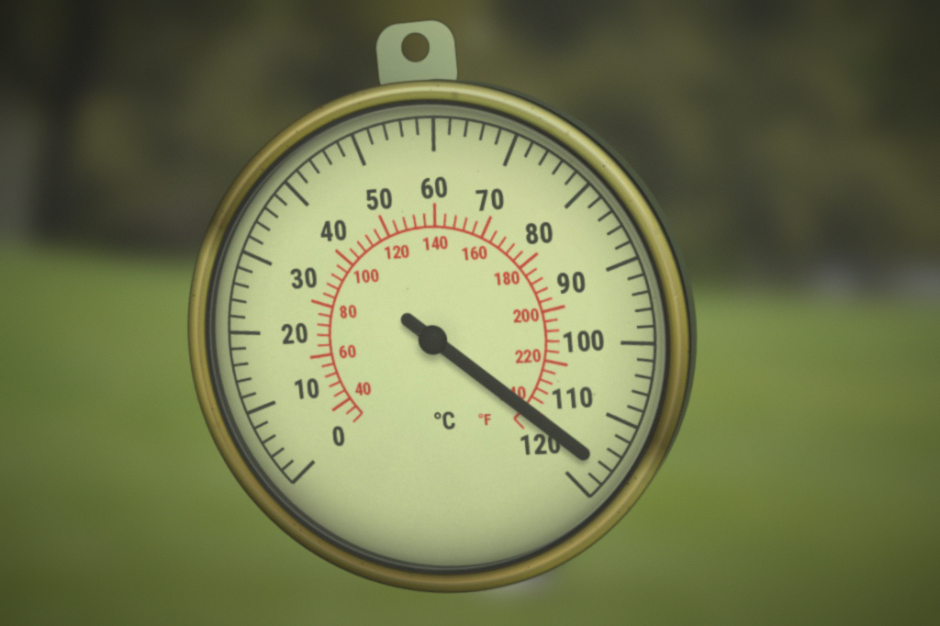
116
